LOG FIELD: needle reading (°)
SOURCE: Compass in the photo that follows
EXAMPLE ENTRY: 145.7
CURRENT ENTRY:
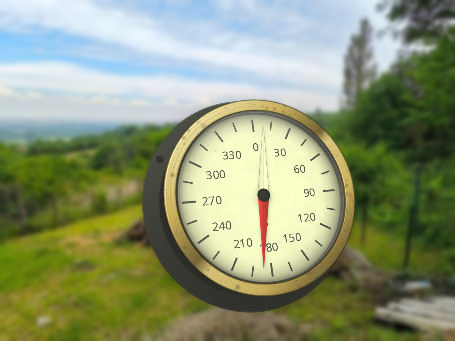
187.5
